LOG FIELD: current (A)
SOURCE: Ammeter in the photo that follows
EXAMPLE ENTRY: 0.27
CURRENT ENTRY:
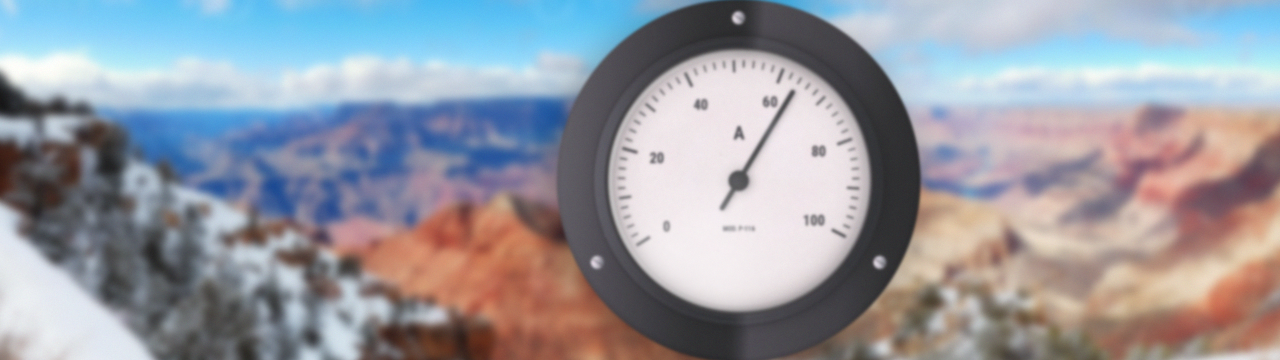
64
